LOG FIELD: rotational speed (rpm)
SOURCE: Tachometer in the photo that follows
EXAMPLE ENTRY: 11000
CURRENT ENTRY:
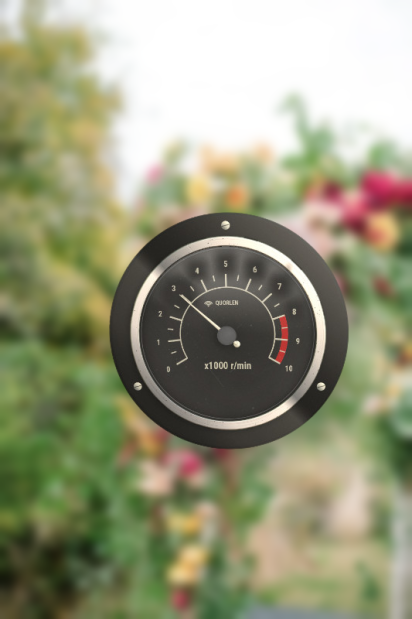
3000
